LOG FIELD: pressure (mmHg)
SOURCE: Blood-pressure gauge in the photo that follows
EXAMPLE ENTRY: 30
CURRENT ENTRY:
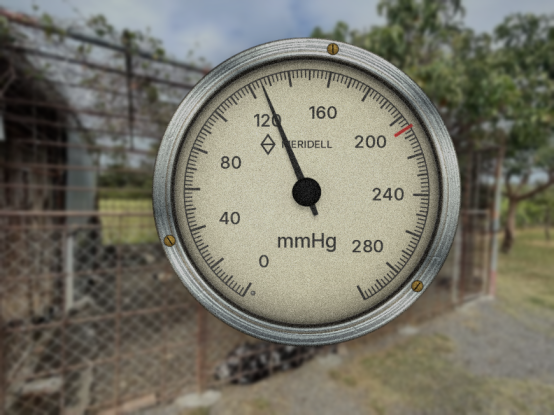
126
